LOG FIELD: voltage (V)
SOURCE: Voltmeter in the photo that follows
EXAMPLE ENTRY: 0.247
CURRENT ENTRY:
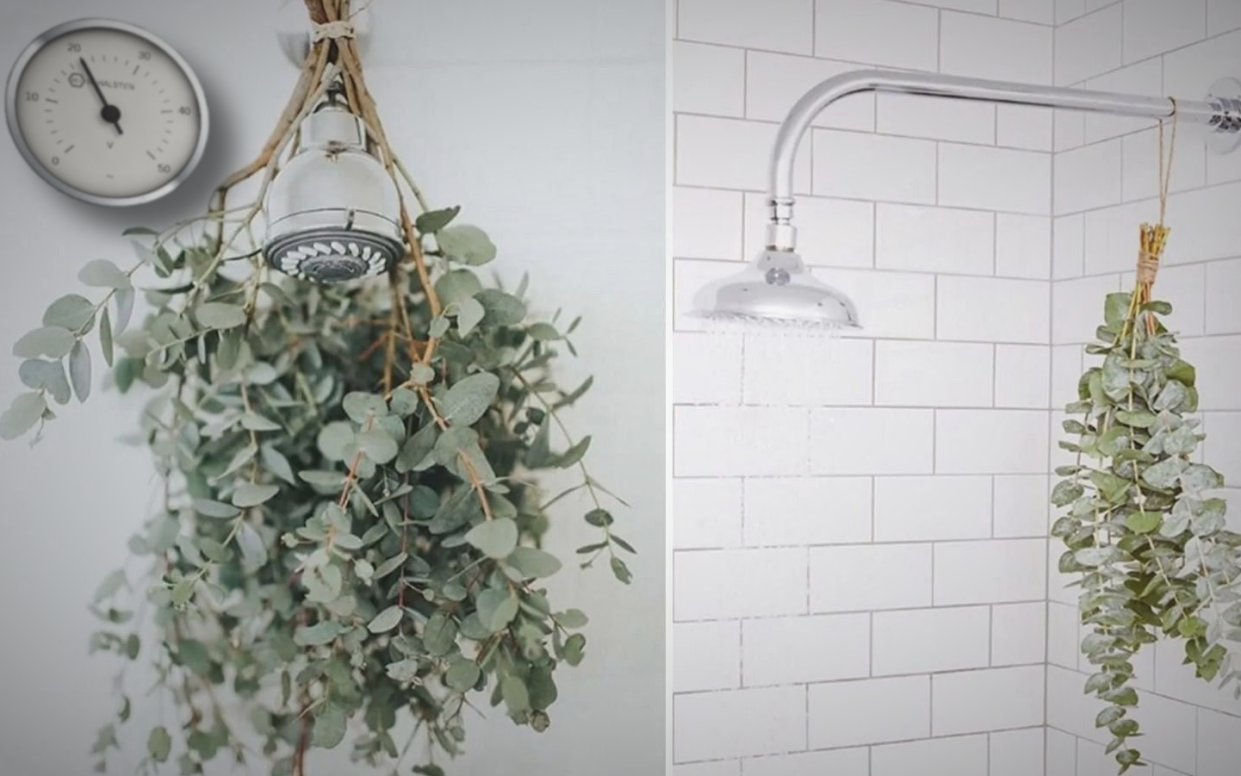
20
